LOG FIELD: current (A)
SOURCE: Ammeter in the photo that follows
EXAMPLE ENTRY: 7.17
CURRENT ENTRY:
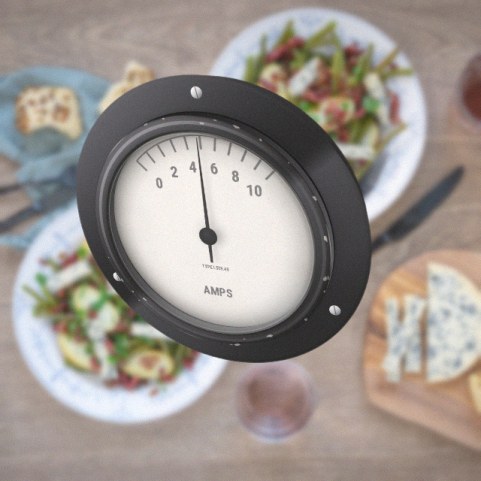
5
